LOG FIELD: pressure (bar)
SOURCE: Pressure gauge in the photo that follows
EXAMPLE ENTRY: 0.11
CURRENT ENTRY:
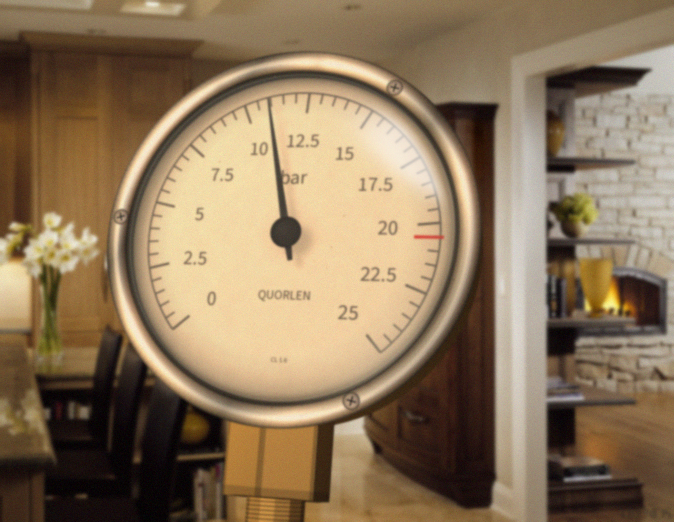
11
